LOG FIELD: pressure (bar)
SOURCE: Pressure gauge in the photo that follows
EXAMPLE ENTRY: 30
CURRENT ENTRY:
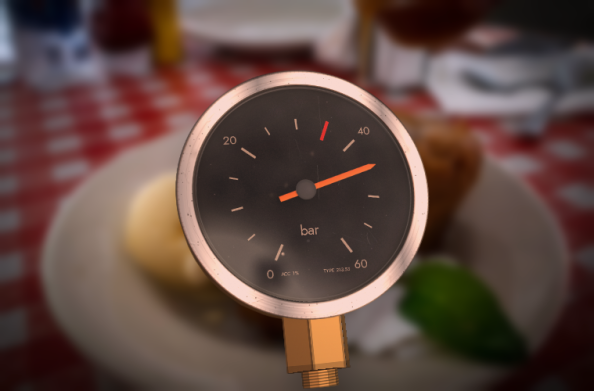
45
